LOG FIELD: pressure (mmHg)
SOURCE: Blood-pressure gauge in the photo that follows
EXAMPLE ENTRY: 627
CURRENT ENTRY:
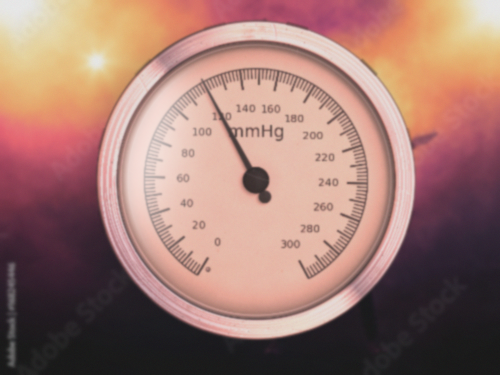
120
